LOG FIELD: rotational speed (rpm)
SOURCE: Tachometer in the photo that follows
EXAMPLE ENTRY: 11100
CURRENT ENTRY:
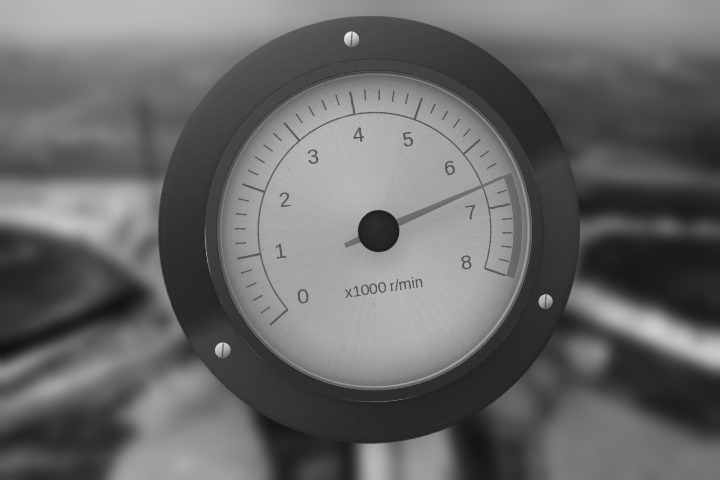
6600
